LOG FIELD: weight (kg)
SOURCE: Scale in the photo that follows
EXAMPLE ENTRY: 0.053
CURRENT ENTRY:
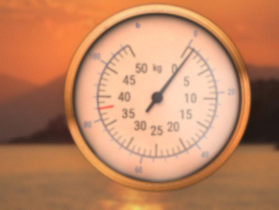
1
